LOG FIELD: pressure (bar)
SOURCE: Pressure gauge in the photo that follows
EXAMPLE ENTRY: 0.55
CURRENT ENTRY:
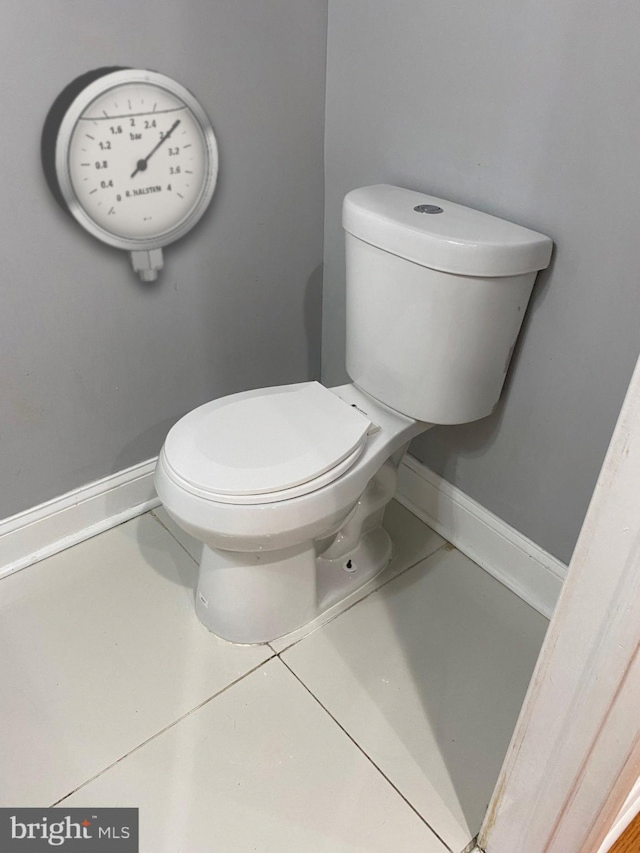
2.8
